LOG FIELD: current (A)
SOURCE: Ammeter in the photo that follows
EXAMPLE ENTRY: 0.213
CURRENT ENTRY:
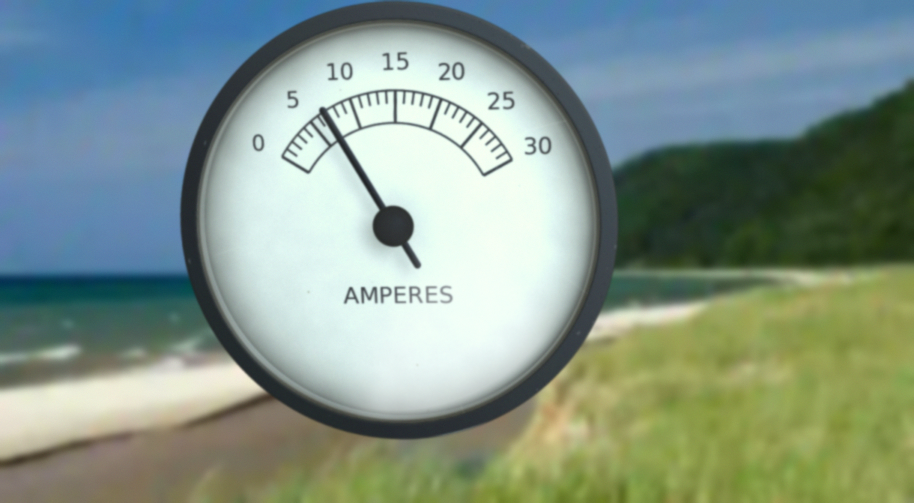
7
